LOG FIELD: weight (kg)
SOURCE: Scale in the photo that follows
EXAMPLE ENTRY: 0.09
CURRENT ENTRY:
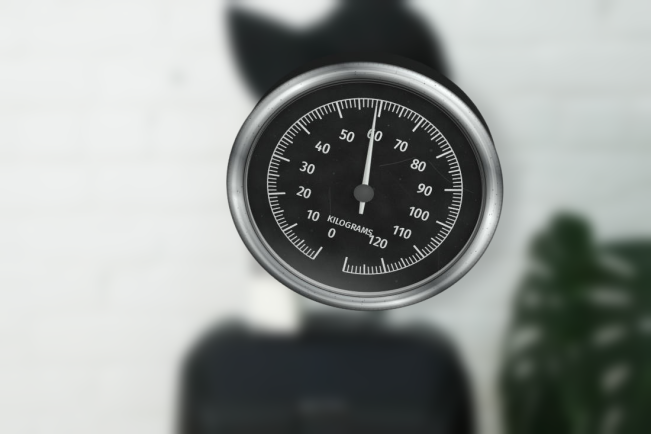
59
